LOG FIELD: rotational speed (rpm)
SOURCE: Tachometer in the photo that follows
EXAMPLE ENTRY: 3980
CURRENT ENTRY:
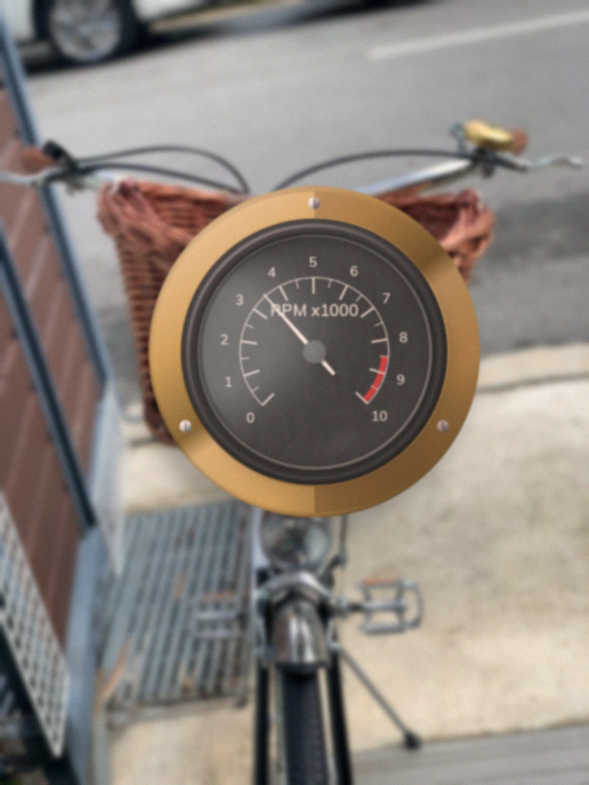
3500
